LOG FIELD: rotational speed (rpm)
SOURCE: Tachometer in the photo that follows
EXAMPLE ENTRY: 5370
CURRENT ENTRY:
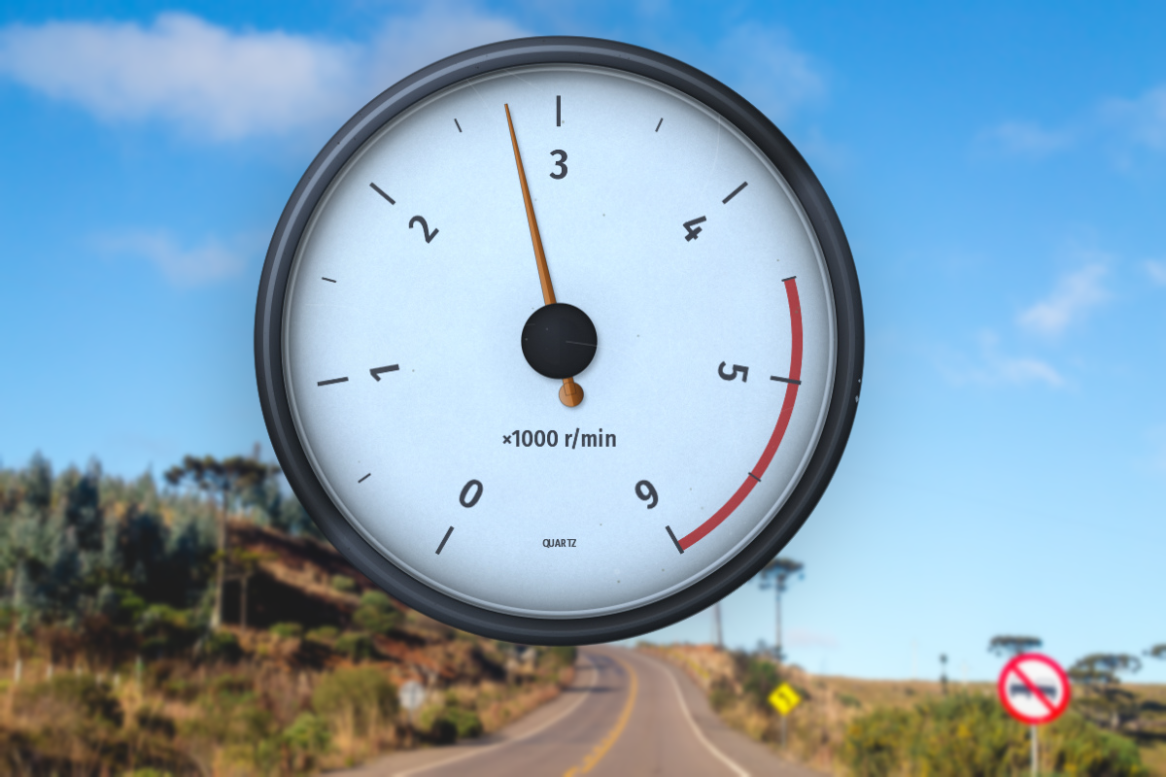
2750
